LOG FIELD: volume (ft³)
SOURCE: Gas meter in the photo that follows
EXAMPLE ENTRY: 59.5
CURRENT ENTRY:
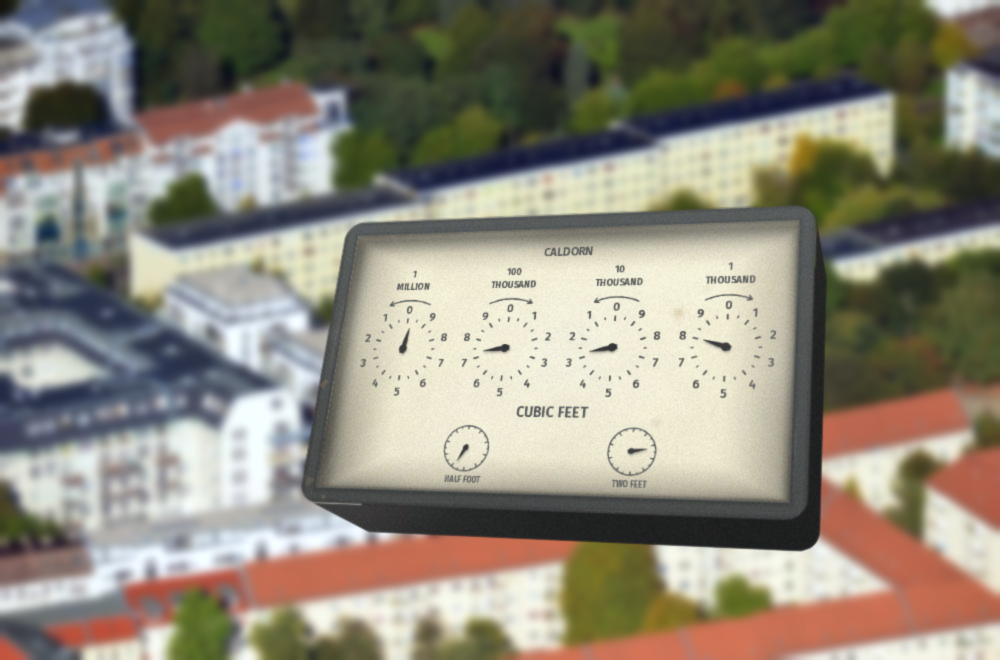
972800
